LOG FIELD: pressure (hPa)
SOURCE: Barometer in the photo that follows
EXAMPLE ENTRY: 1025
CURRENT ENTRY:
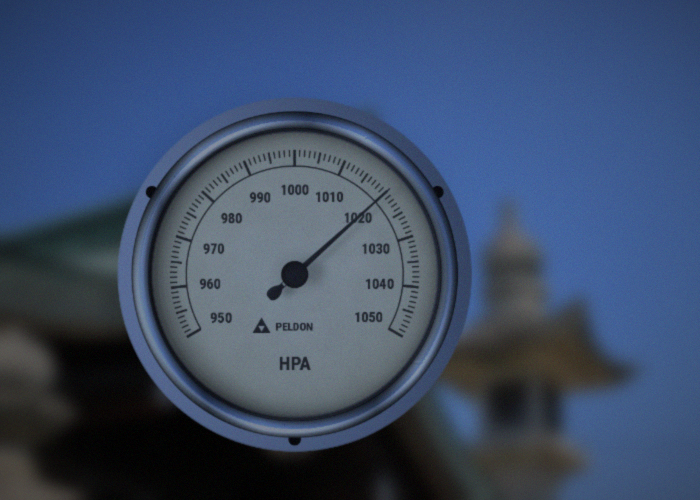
1020
